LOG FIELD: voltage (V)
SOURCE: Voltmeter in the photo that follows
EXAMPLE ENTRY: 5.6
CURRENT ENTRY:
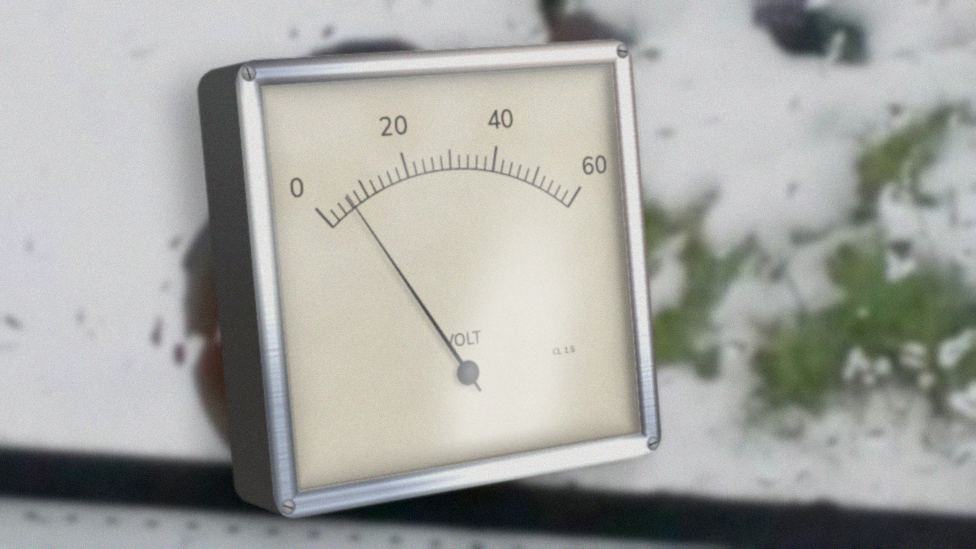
6
